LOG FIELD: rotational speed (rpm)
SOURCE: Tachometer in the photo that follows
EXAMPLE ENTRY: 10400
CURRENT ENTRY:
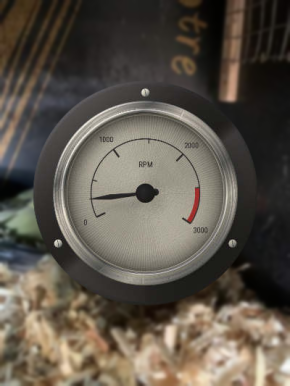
250
